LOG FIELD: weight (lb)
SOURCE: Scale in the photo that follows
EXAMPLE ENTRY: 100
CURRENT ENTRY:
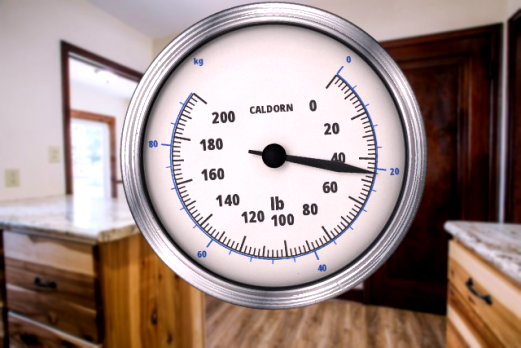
46
